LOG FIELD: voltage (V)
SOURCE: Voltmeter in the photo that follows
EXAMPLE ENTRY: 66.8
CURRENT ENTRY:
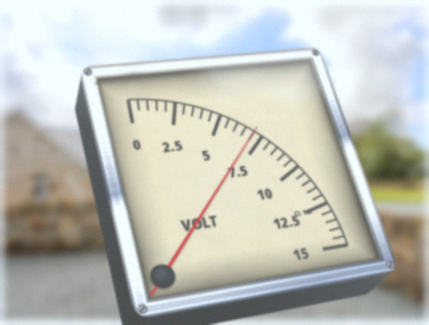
7
